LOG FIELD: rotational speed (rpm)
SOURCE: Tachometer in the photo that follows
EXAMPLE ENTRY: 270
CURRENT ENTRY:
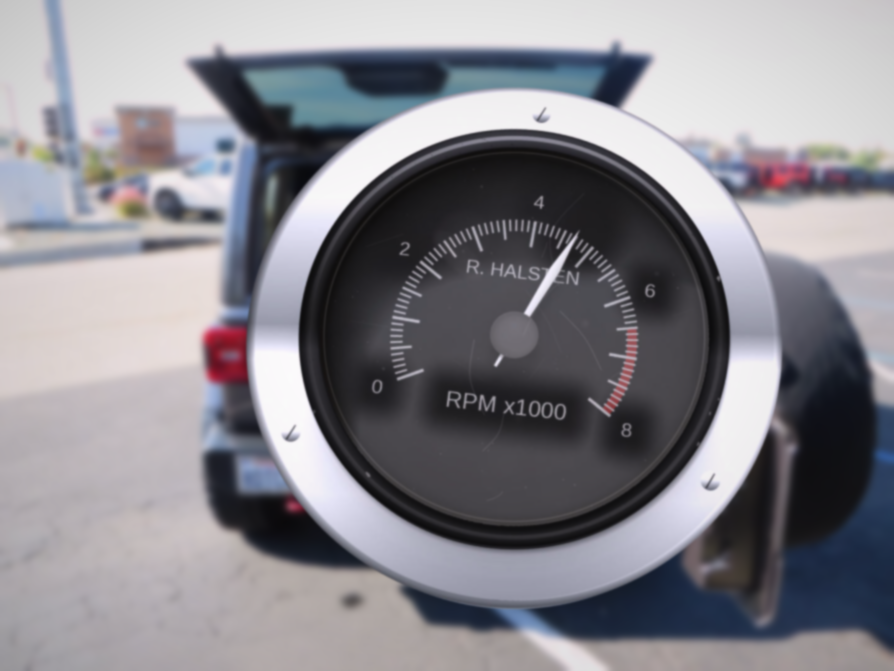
4700
